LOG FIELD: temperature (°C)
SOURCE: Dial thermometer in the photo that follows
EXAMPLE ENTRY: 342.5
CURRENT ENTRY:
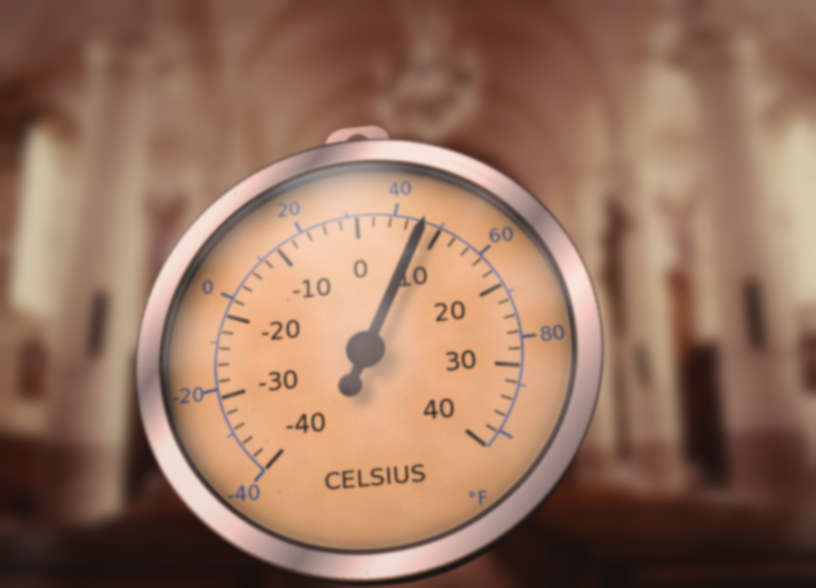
8
